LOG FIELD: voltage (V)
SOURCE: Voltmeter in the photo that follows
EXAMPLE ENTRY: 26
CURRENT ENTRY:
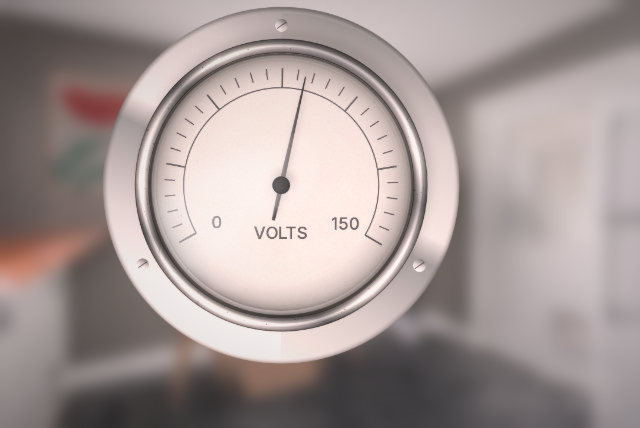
82.5
